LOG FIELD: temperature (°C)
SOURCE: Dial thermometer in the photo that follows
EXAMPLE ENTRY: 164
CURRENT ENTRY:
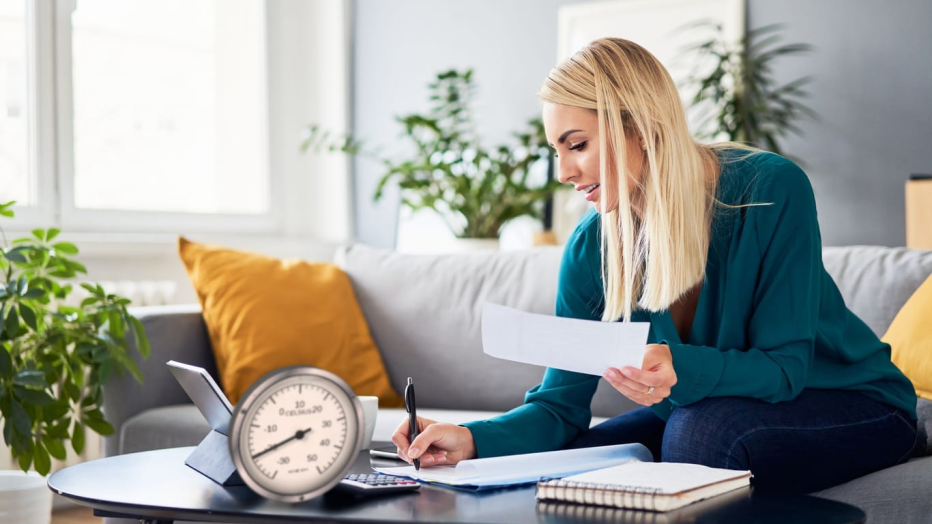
-20
